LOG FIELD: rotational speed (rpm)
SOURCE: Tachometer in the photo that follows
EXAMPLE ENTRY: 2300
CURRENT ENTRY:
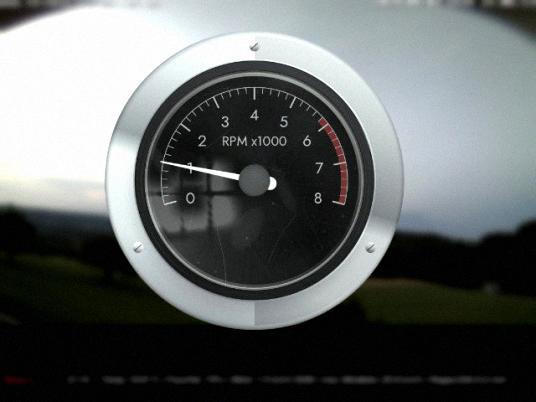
1000
